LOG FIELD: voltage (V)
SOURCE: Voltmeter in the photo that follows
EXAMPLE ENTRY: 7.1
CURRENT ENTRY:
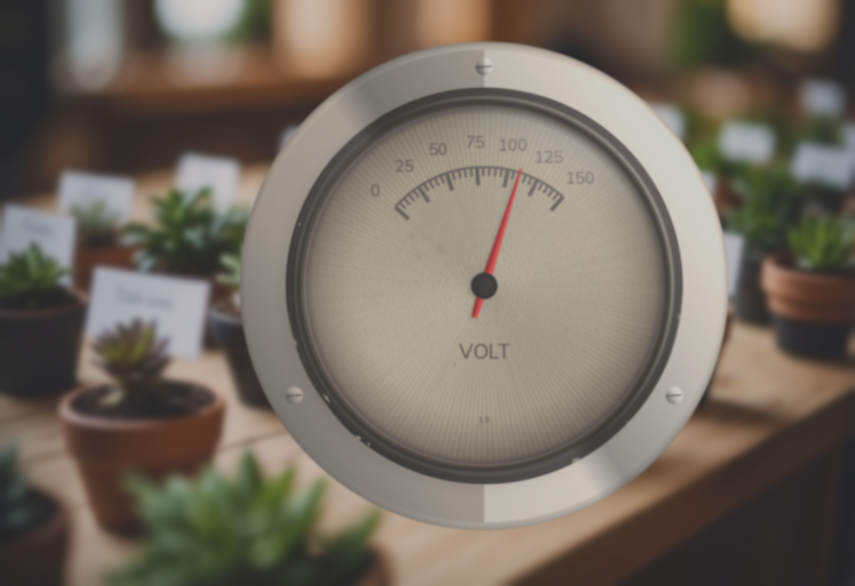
110
